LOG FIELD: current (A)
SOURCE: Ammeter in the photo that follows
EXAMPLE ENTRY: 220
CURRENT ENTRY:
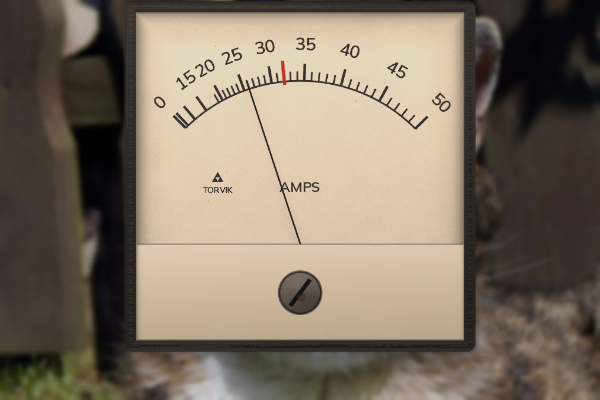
26
